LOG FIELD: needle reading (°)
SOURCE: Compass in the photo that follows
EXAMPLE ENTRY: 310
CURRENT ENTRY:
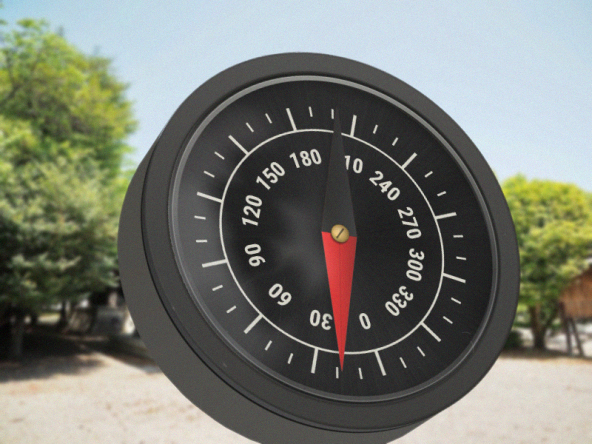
20
